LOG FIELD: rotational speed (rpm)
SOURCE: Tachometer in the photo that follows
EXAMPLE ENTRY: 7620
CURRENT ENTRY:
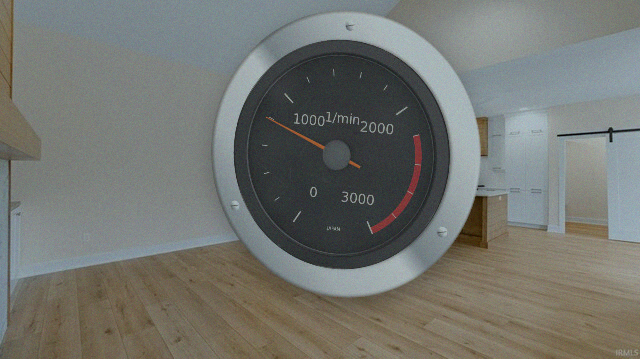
800
